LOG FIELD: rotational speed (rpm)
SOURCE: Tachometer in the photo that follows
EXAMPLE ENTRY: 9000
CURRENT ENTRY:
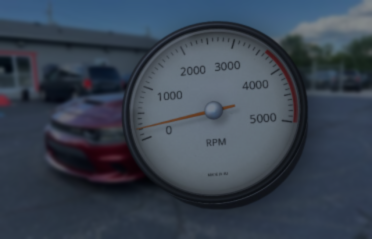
200
